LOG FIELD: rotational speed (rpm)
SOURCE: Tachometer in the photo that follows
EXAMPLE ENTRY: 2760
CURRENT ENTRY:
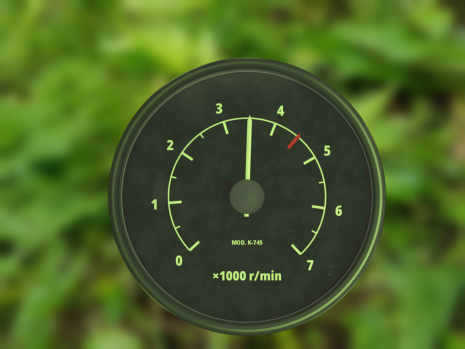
3500
